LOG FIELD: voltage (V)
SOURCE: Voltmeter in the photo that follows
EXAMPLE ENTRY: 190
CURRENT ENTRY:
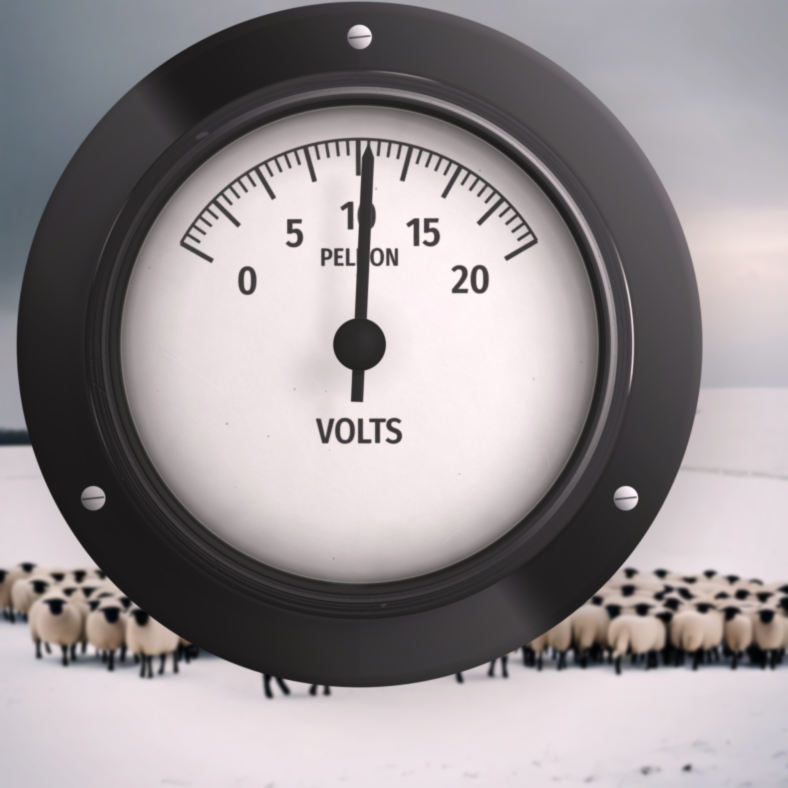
10.5
